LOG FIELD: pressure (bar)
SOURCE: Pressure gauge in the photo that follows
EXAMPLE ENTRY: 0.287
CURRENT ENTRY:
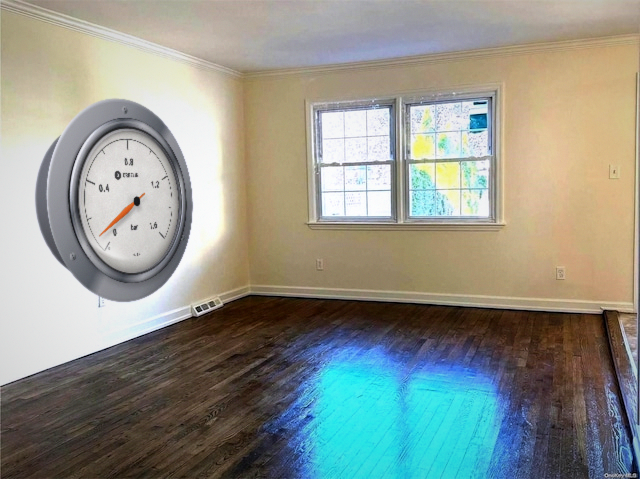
0.1
